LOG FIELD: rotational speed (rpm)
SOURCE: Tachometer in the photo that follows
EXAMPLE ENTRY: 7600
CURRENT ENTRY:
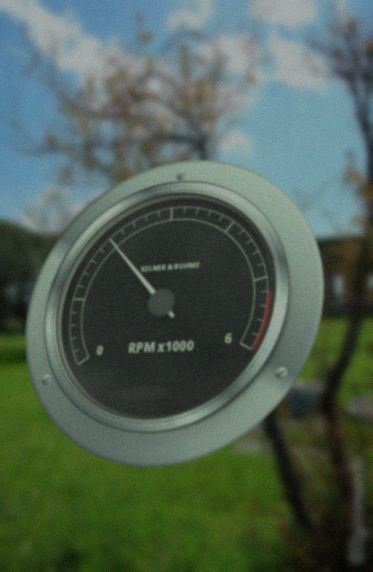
2000
